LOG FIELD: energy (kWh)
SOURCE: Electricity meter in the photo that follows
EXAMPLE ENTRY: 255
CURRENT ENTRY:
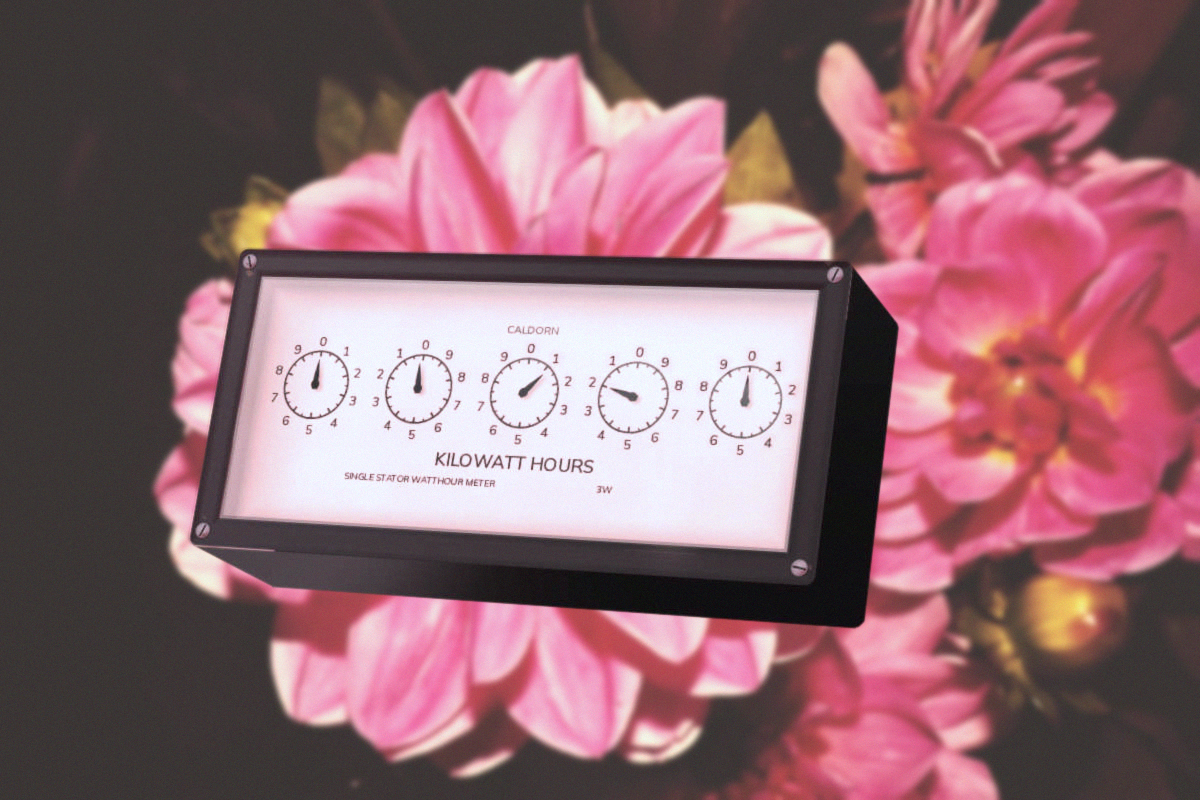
120
